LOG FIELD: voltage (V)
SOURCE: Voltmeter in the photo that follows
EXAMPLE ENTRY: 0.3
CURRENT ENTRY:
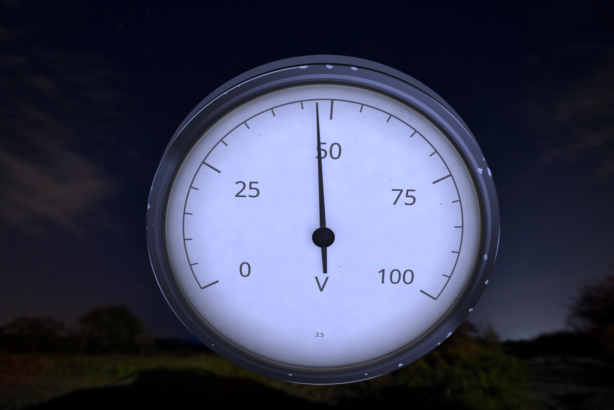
47.5
